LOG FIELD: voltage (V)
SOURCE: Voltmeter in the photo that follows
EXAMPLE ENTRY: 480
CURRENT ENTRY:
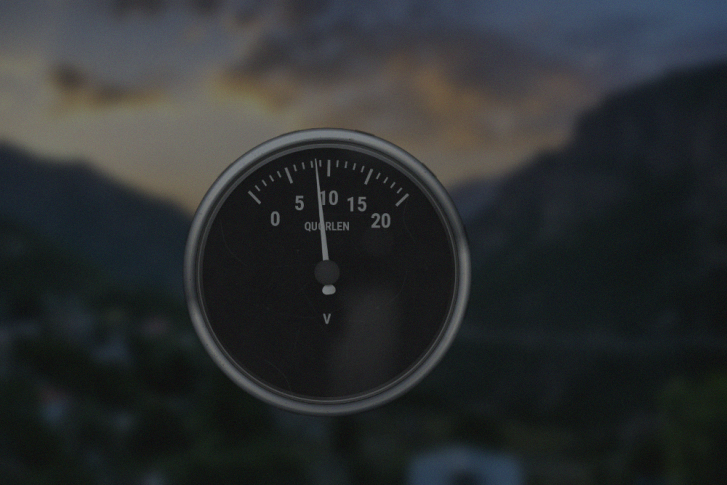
8.5
